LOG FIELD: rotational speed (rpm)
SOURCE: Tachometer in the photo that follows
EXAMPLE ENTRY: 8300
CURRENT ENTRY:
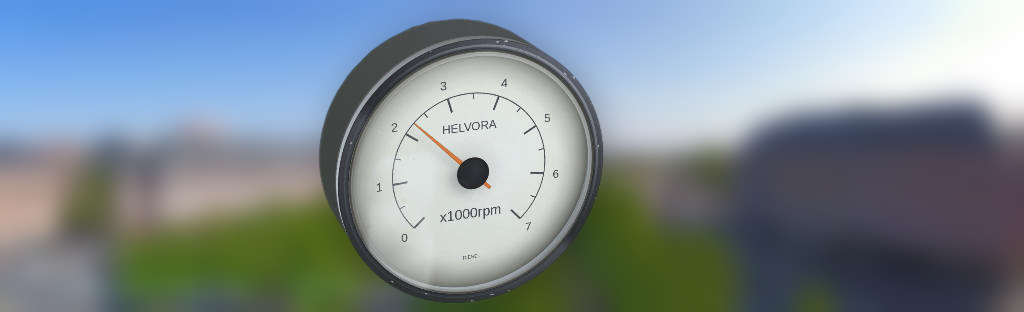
2250
